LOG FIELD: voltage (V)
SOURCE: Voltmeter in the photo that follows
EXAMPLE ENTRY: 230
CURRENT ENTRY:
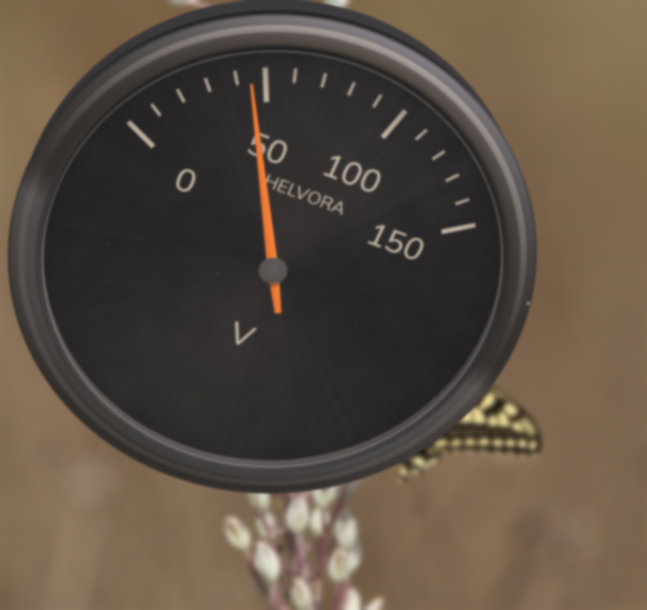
45
